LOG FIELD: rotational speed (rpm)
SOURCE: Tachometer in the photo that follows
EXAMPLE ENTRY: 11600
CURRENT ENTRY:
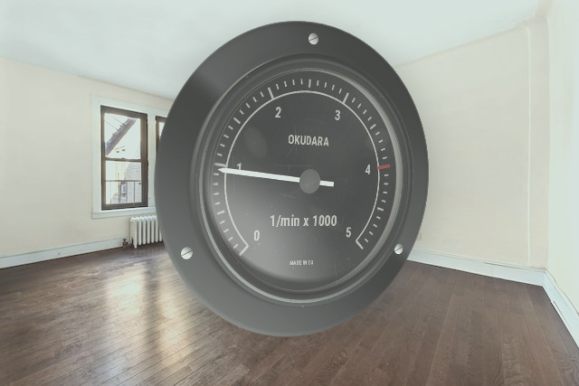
950
